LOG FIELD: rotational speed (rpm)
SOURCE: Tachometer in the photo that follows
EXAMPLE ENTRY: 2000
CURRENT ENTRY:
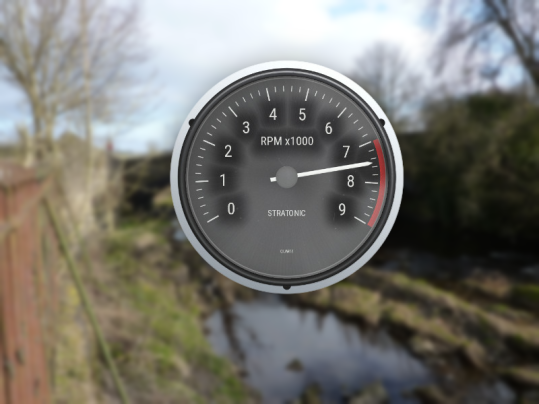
7500
